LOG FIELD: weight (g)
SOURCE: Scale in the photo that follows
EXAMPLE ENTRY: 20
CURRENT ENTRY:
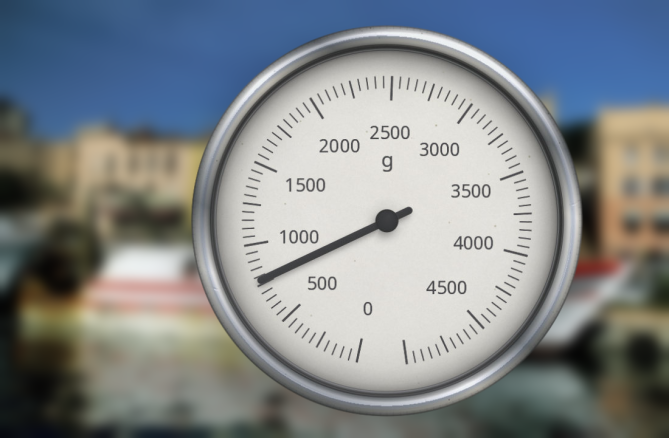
775
